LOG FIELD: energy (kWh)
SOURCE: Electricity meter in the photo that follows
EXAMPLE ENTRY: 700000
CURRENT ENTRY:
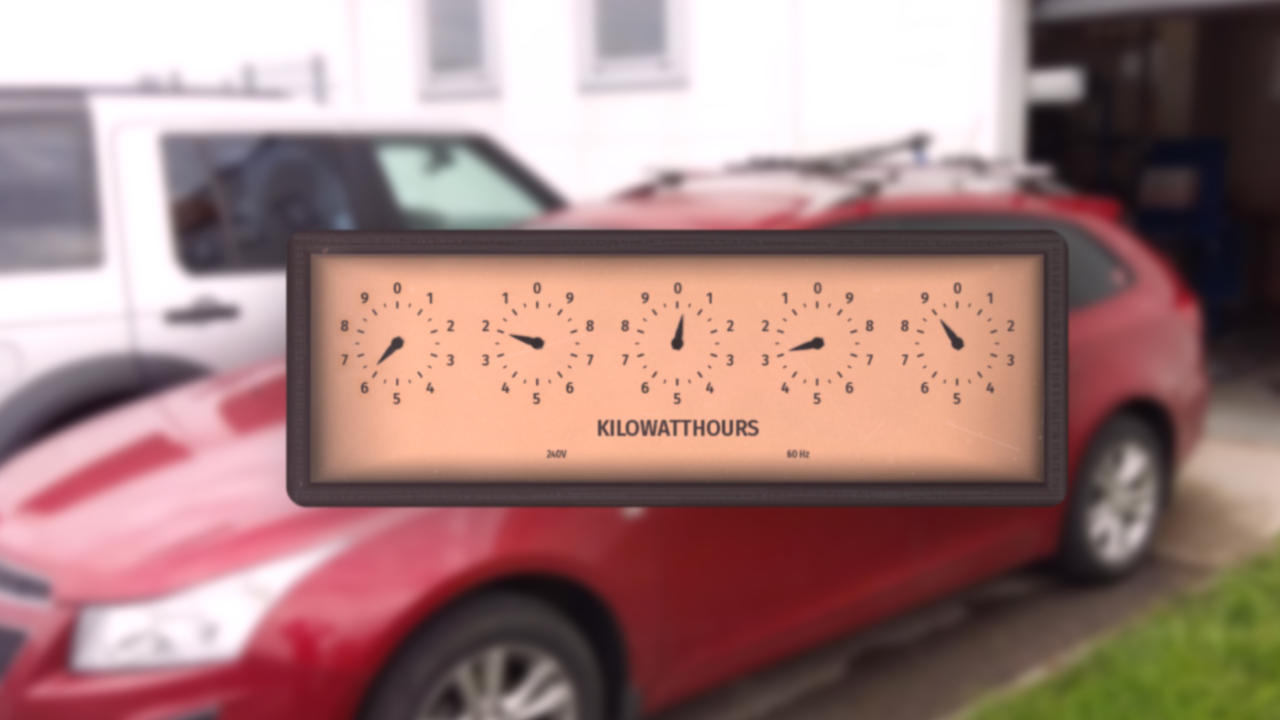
62029
